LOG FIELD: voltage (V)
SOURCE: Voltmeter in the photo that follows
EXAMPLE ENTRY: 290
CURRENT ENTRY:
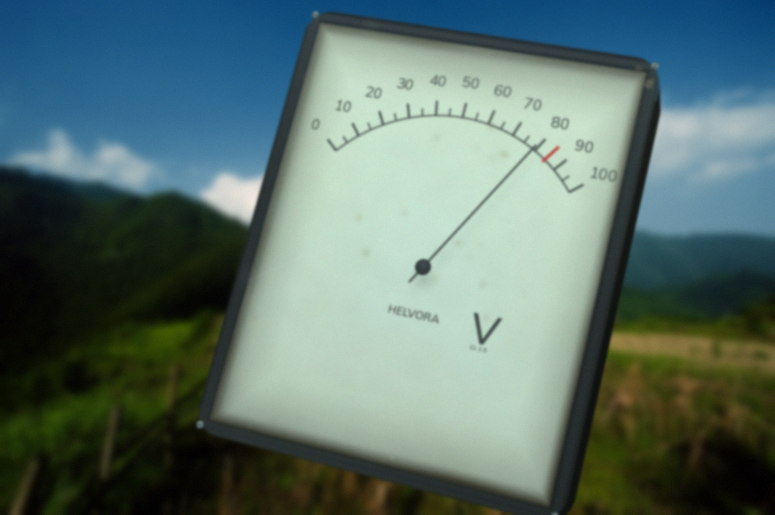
80
